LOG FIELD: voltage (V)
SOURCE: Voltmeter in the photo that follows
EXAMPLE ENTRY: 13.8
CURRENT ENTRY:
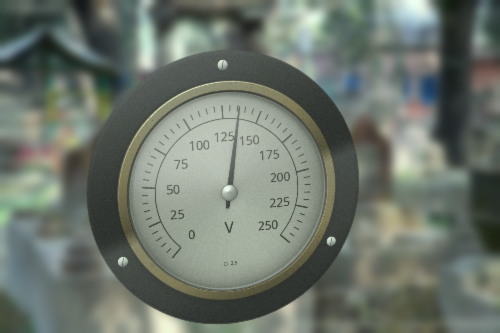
135
